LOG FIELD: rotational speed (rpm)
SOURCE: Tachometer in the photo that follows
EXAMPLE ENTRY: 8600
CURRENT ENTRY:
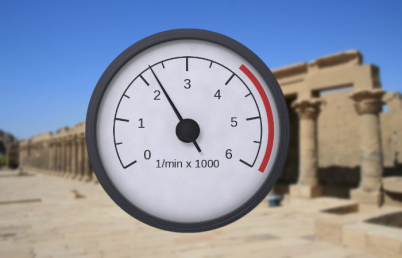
2250
